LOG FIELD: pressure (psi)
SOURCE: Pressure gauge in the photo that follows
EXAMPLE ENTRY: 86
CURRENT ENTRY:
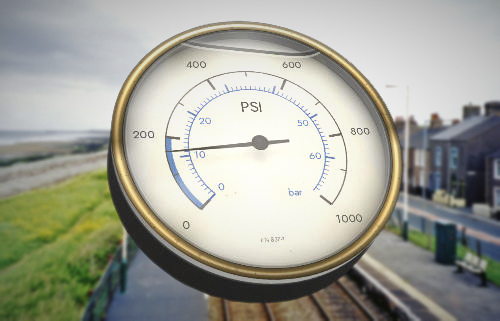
150
